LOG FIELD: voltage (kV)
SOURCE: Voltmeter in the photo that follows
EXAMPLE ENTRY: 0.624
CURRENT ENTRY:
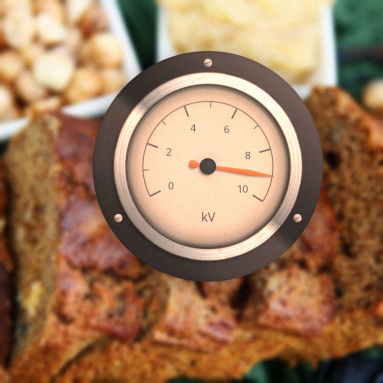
9
